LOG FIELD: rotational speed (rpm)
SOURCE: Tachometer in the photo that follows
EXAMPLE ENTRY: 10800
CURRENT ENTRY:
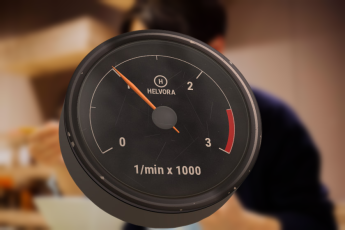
1000
